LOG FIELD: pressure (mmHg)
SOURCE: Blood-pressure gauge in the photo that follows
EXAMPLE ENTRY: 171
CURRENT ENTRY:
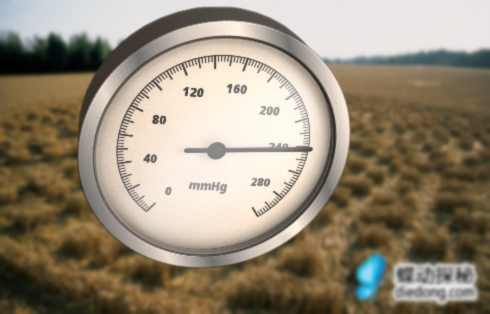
240
